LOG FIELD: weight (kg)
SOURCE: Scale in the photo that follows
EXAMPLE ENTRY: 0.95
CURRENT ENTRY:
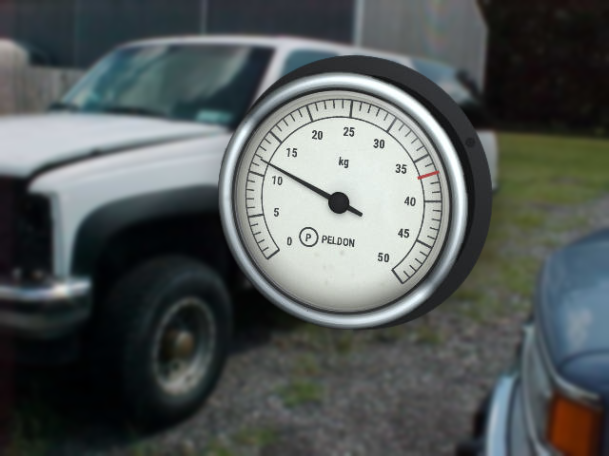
12
